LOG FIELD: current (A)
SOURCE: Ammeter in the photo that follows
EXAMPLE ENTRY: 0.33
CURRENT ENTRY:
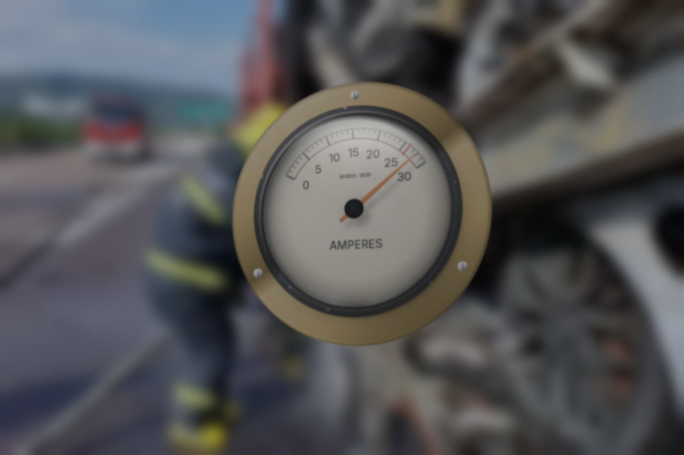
28
